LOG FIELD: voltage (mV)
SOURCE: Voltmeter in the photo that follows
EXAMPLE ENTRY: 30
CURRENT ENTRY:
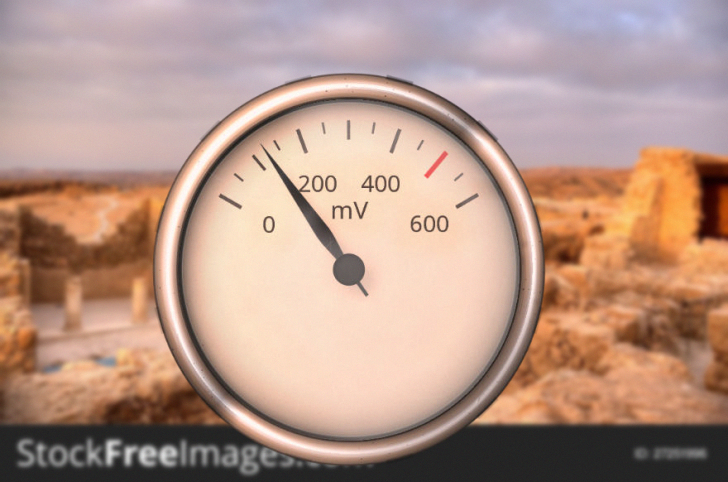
125
